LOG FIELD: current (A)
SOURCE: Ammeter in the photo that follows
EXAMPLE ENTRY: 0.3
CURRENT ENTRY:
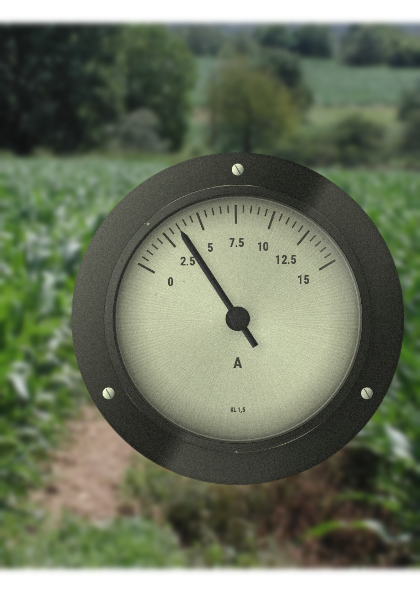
3.5
